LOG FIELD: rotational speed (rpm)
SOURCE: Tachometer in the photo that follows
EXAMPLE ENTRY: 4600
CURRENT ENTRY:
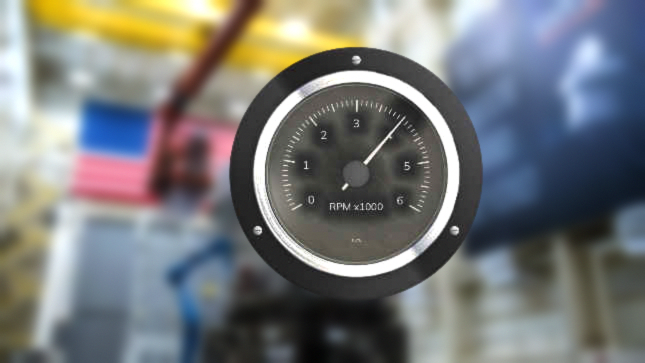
4000
